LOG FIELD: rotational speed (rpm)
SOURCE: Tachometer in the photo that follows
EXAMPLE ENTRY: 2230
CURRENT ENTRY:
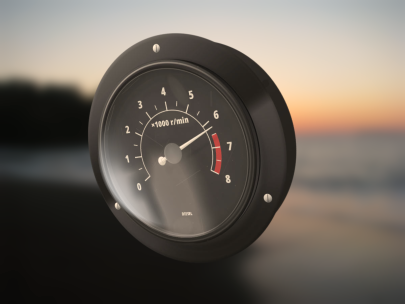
6250
